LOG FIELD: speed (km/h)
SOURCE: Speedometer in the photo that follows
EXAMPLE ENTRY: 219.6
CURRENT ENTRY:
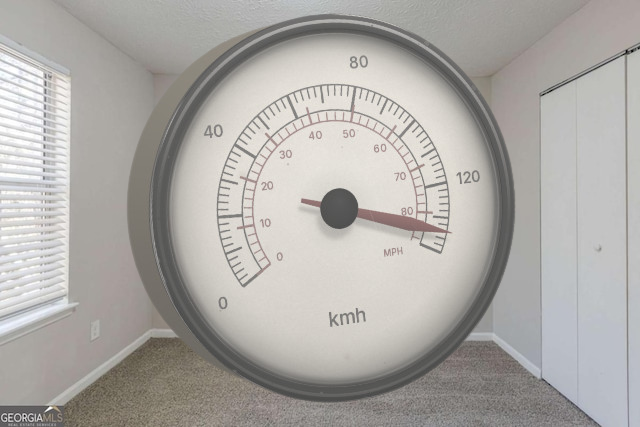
134
